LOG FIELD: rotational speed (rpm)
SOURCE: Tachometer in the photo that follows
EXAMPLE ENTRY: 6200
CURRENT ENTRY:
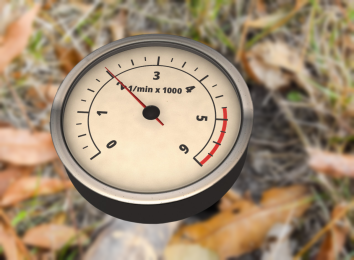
2000
